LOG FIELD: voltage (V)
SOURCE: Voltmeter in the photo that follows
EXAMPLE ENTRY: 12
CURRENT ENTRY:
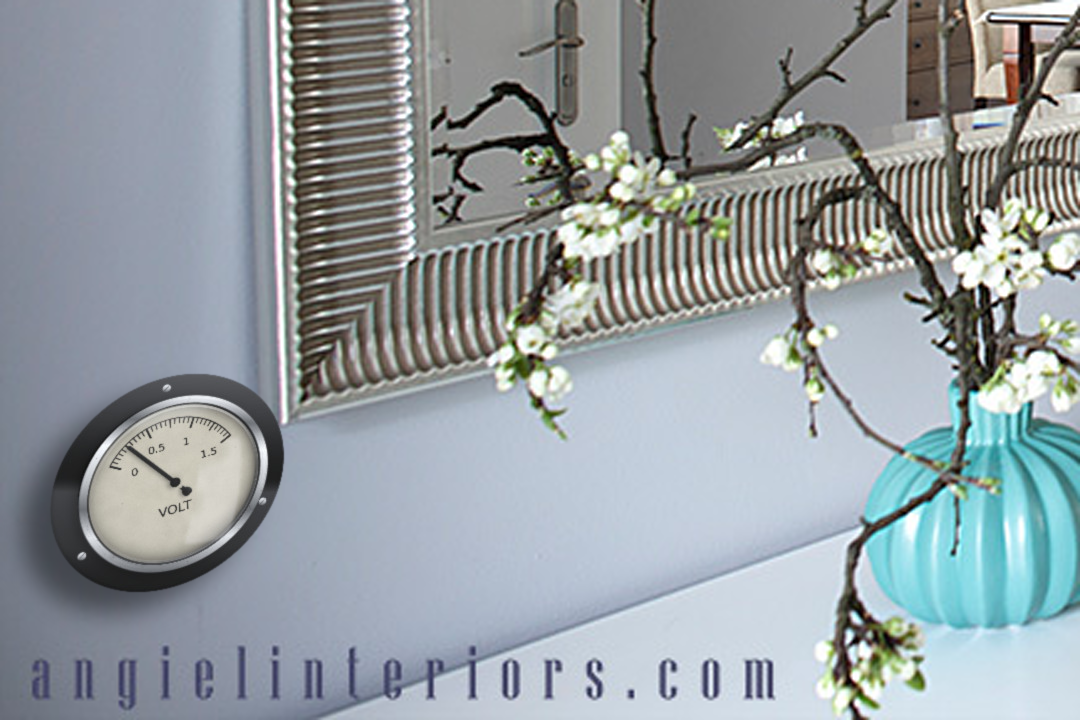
0.25
